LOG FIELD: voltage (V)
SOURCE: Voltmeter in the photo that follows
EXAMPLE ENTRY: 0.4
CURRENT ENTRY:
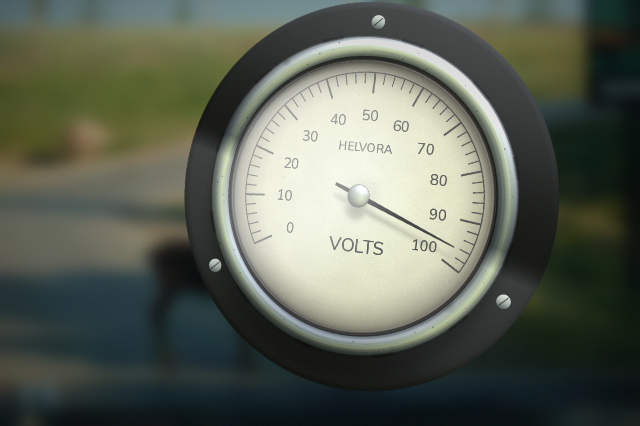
96
